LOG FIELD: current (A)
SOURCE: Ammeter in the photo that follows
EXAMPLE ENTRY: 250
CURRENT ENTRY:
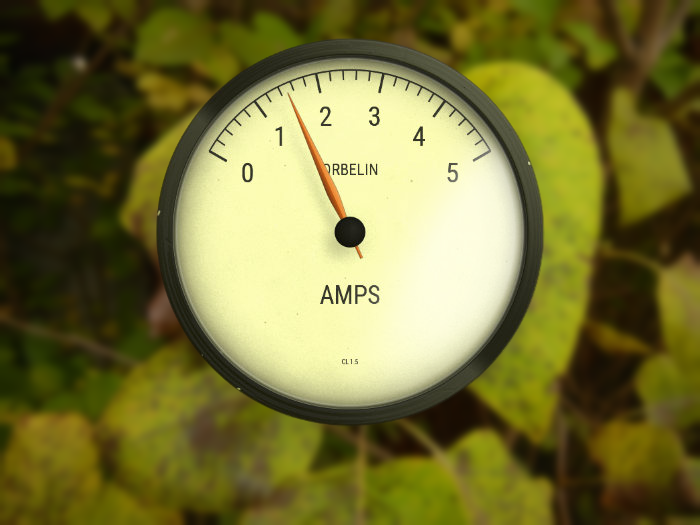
1.5
